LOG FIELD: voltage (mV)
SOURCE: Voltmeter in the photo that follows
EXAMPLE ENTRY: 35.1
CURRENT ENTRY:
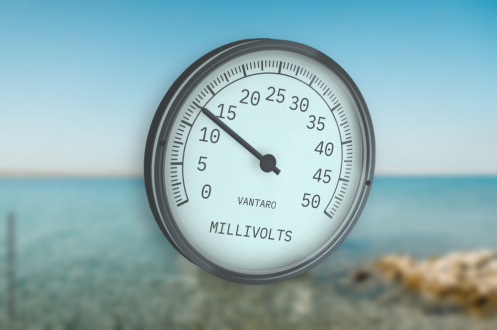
12.5
